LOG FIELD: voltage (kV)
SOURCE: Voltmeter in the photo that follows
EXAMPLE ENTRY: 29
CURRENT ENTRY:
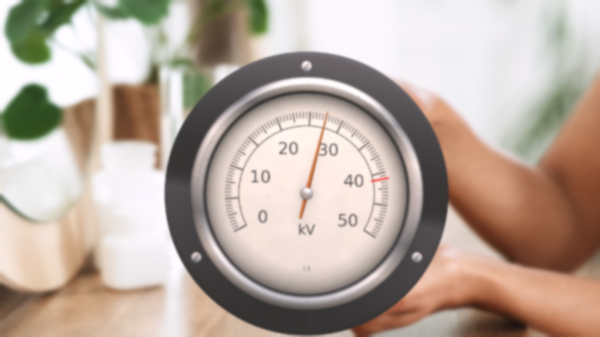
27.5
